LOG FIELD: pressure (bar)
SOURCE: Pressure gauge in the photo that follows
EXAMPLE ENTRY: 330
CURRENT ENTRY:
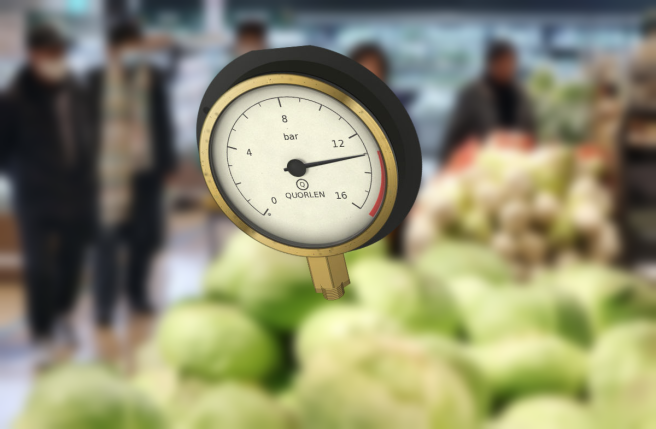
13
